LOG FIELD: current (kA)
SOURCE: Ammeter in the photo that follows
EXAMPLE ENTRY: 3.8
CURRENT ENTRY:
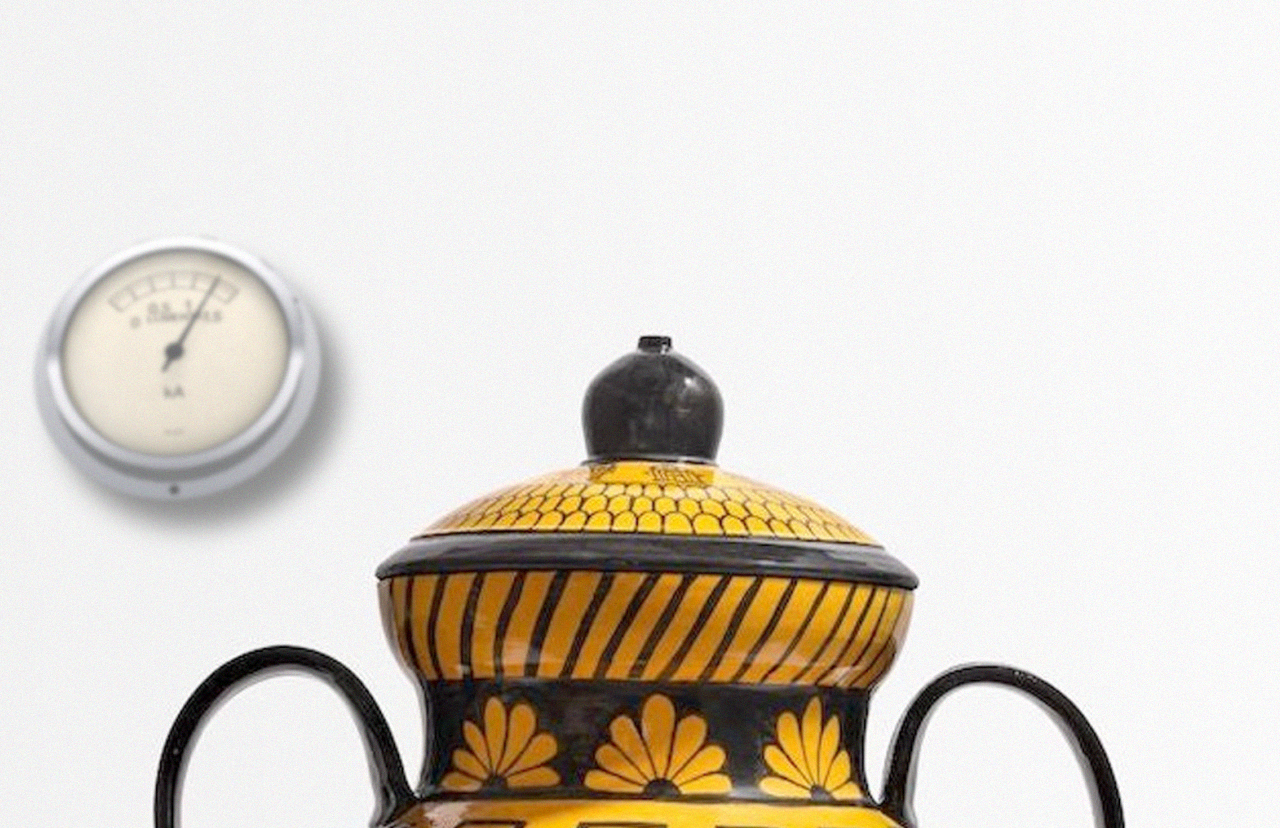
1.25
